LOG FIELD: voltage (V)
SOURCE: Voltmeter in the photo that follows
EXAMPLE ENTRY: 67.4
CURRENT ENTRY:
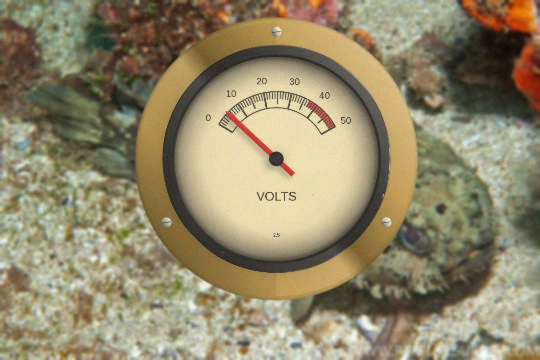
5
